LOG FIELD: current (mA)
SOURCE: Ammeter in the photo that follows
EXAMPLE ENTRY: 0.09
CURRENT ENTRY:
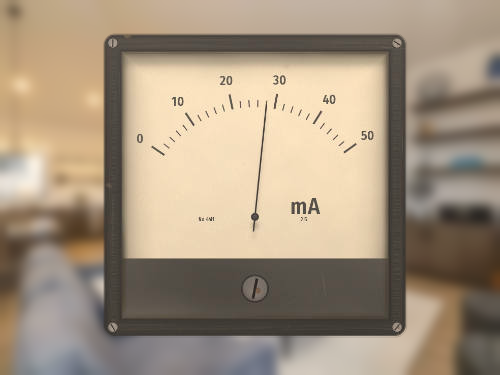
28
